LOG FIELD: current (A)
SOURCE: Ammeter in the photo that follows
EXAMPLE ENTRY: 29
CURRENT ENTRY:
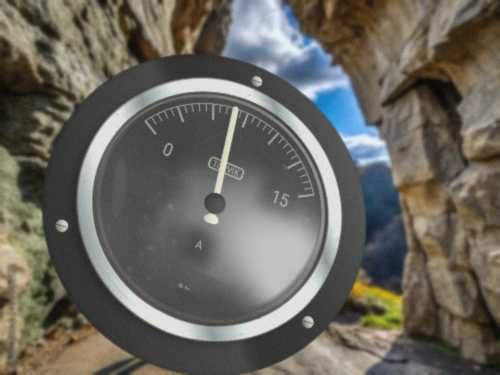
6.5
